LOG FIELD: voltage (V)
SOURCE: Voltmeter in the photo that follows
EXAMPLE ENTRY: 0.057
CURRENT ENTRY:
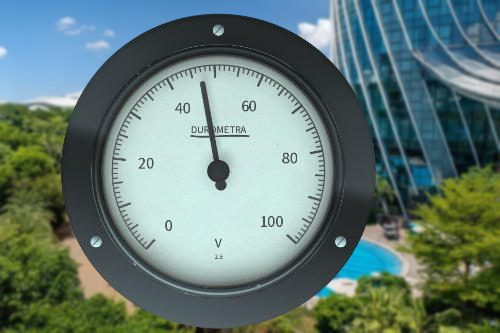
47
